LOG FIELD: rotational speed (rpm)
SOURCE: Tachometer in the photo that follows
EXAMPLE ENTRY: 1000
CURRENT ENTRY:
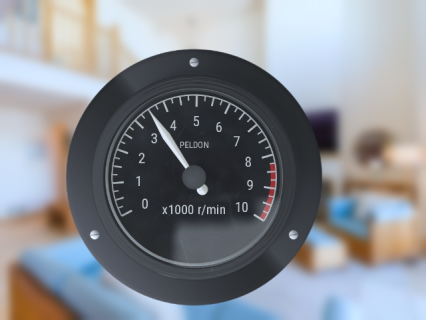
3500
